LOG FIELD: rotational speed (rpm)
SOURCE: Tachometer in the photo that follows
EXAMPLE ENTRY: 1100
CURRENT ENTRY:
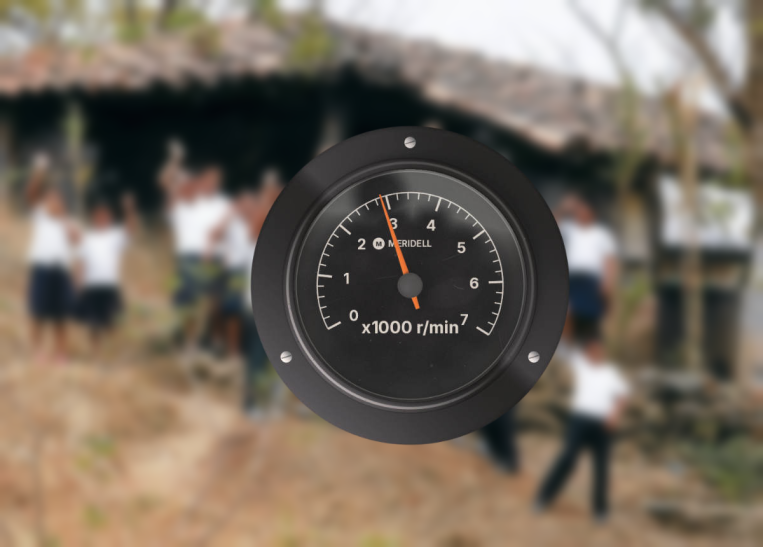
2900
